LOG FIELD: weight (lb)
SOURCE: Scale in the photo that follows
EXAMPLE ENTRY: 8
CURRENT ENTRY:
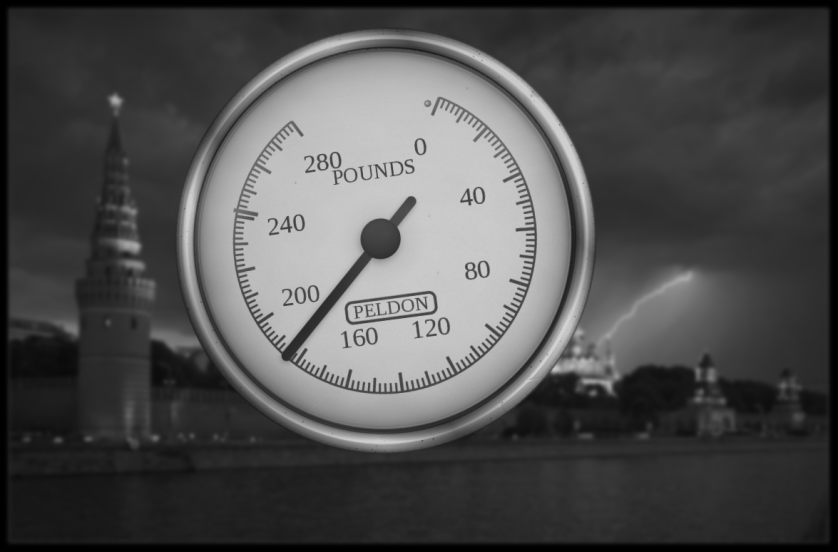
184
